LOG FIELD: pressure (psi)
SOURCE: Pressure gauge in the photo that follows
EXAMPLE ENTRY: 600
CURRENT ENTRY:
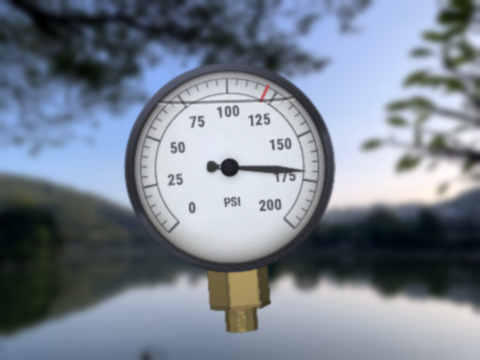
170
